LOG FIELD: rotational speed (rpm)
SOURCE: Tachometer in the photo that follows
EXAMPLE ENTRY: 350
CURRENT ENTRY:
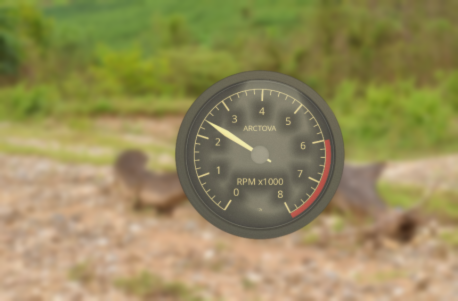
2400
